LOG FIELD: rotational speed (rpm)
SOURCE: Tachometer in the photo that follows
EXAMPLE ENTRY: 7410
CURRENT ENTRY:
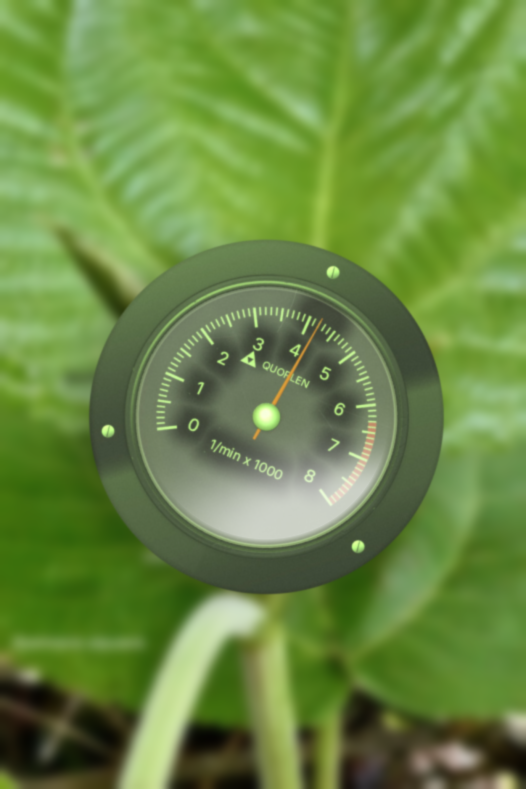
4200
